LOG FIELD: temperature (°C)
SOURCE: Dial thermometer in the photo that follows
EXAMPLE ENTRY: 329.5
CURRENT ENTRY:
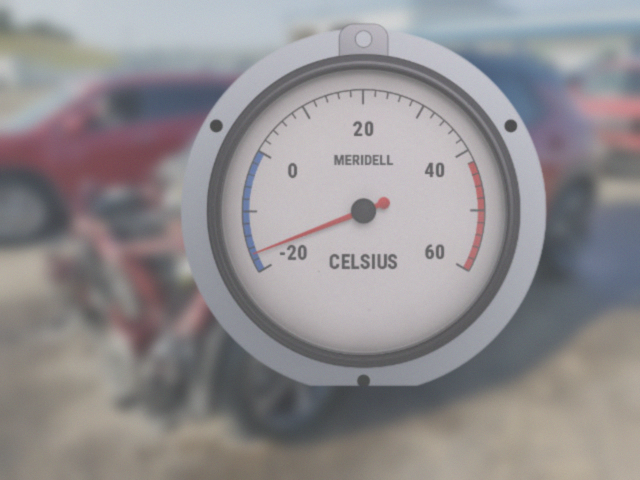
-17
